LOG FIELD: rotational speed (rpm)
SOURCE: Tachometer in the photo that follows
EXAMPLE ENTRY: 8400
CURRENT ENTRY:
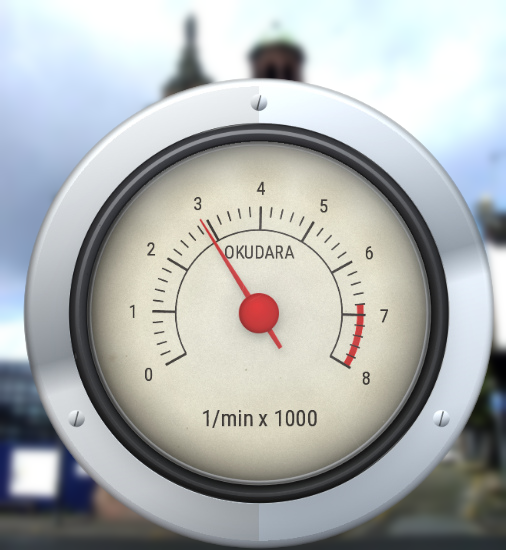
2900
